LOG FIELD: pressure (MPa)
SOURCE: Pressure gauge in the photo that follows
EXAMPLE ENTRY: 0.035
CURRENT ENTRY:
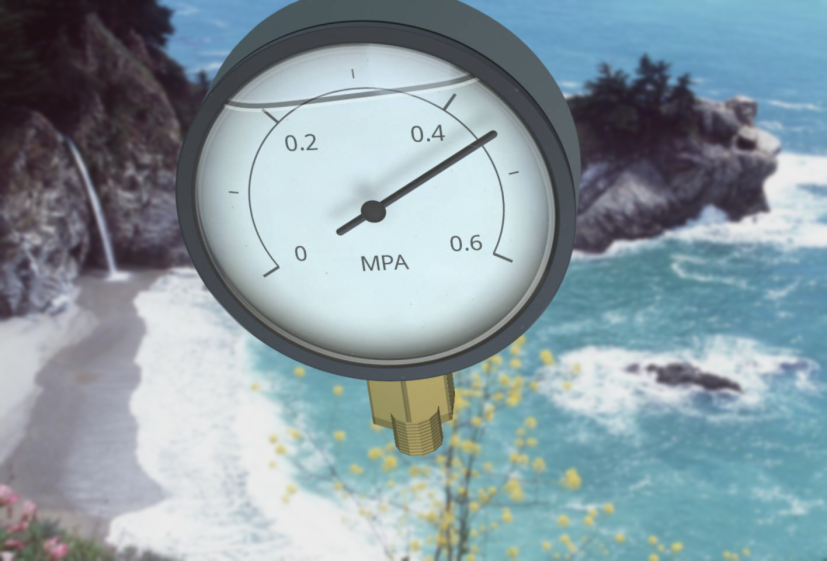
0.45
